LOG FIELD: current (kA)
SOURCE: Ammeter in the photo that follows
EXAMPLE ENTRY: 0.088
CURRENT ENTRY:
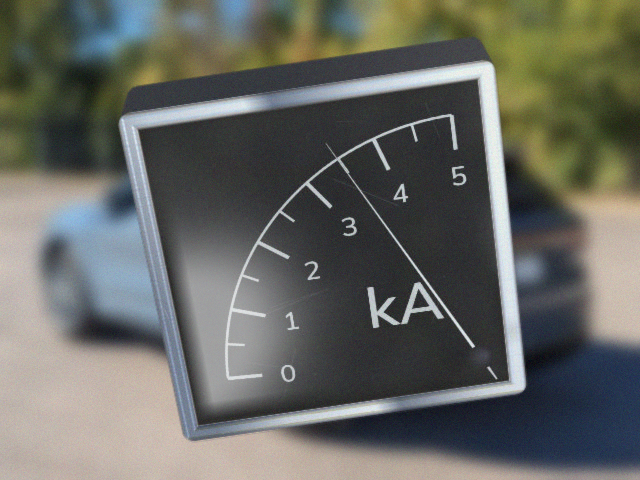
3.5
